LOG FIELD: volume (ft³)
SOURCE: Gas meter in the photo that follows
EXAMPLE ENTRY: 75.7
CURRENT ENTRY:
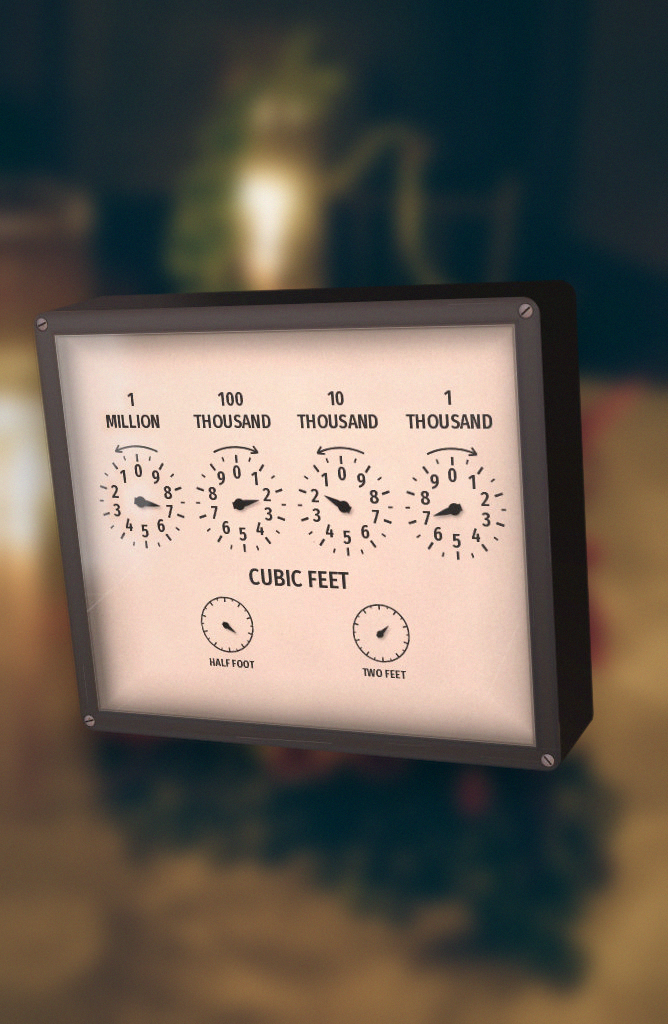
721700
